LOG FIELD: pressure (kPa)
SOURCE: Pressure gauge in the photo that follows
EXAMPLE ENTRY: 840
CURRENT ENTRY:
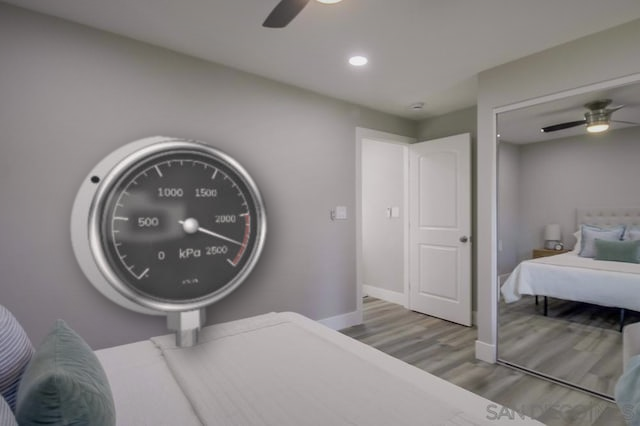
2300
